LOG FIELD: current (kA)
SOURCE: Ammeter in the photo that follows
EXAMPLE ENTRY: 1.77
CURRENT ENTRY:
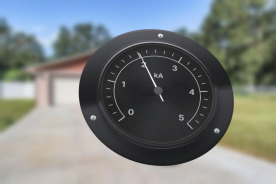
2
